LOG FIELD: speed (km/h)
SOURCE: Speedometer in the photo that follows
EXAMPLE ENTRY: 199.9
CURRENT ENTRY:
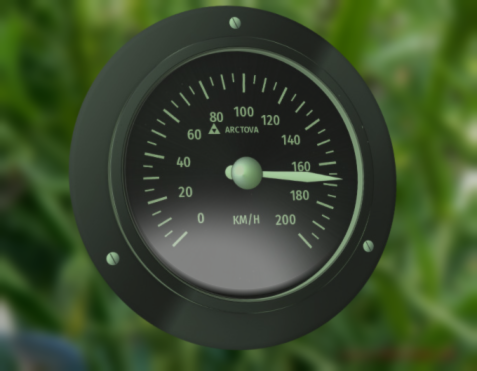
167.5
